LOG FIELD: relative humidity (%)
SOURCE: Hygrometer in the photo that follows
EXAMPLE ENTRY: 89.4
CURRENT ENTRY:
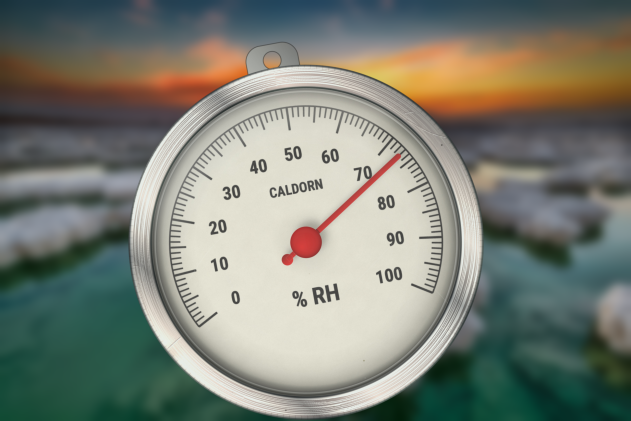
73
